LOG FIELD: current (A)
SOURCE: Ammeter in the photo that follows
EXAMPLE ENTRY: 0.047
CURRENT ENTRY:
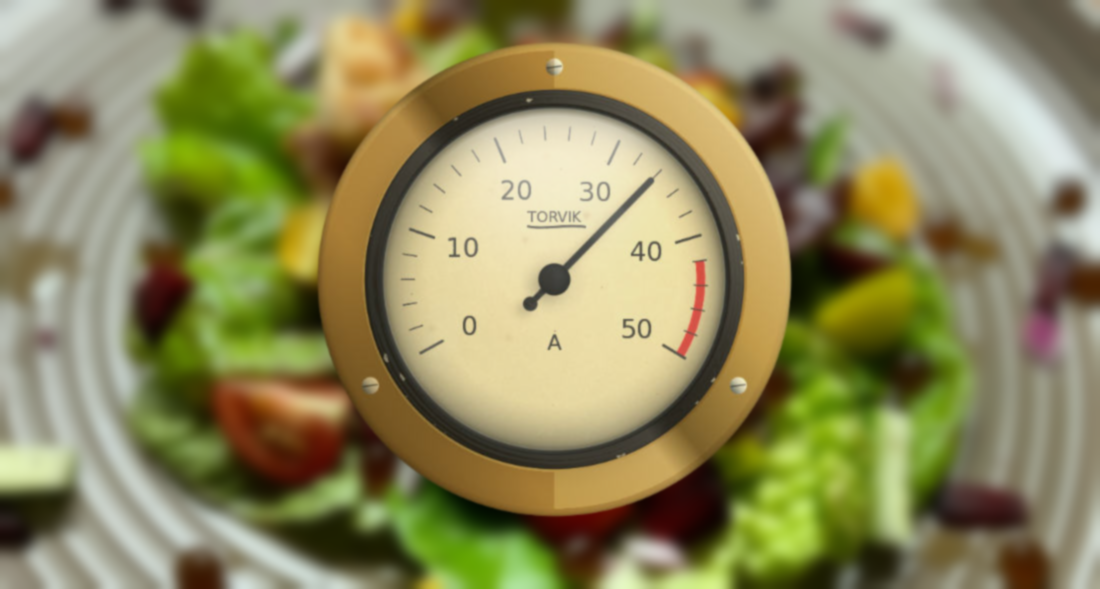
34
